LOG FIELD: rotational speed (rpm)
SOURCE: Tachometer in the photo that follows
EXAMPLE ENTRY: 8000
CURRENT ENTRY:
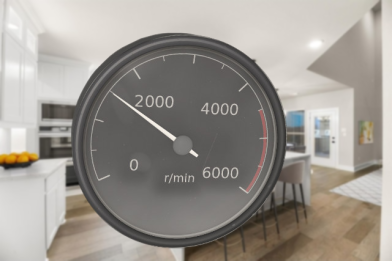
1500
